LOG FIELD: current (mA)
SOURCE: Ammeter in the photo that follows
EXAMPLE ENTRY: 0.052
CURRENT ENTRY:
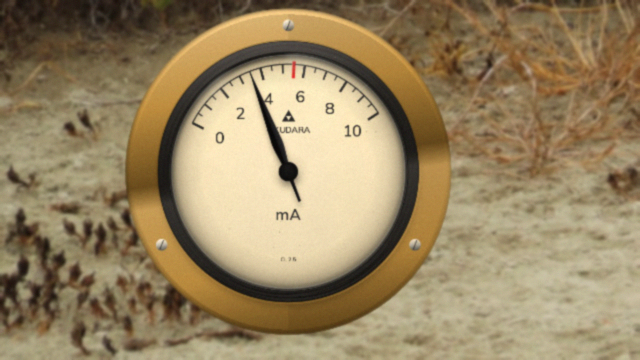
3.5
